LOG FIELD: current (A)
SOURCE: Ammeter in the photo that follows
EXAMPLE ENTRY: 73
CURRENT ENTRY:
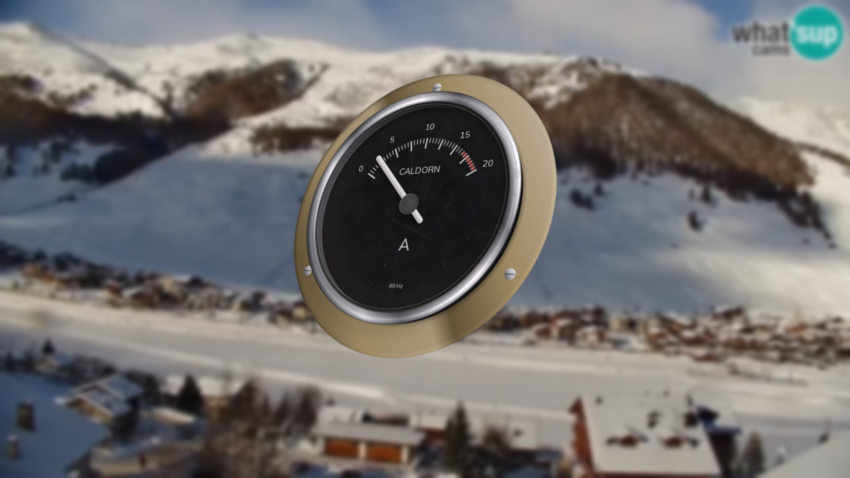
2.5
